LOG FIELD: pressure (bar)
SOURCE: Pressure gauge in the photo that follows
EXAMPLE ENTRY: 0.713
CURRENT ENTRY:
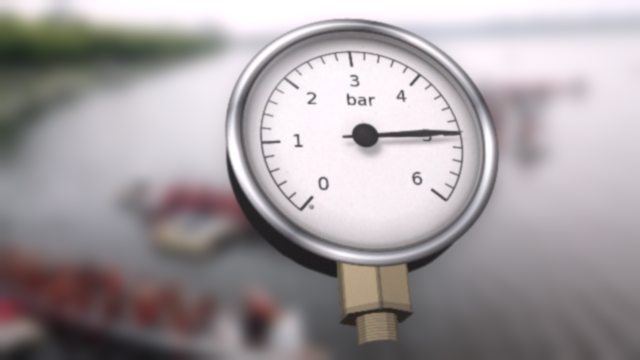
5
